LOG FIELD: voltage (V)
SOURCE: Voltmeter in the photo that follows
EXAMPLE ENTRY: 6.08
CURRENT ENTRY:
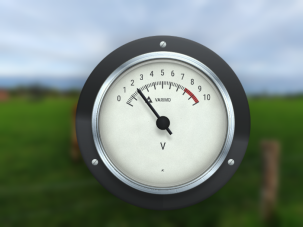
2
